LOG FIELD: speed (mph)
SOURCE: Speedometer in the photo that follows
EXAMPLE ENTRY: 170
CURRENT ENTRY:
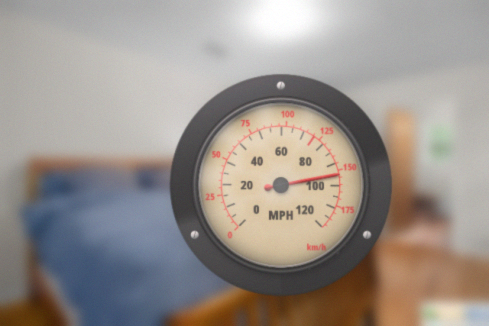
95
